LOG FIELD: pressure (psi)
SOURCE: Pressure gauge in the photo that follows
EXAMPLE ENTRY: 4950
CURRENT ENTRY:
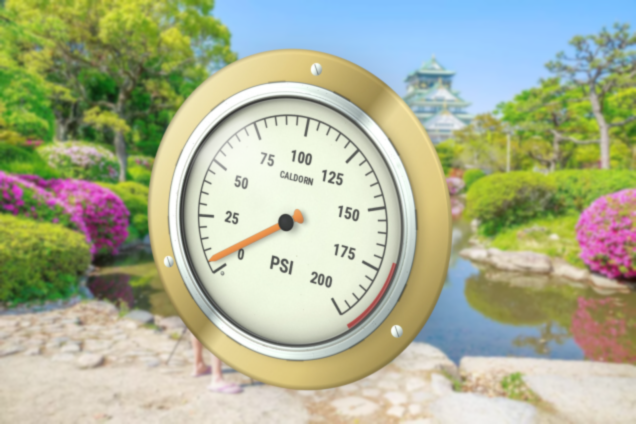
5
